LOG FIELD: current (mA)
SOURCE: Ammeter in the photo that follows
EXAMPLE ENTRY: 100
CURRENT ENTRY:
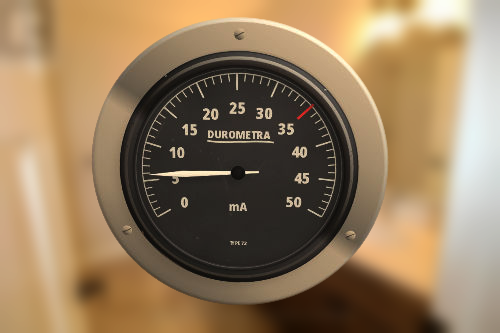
6
